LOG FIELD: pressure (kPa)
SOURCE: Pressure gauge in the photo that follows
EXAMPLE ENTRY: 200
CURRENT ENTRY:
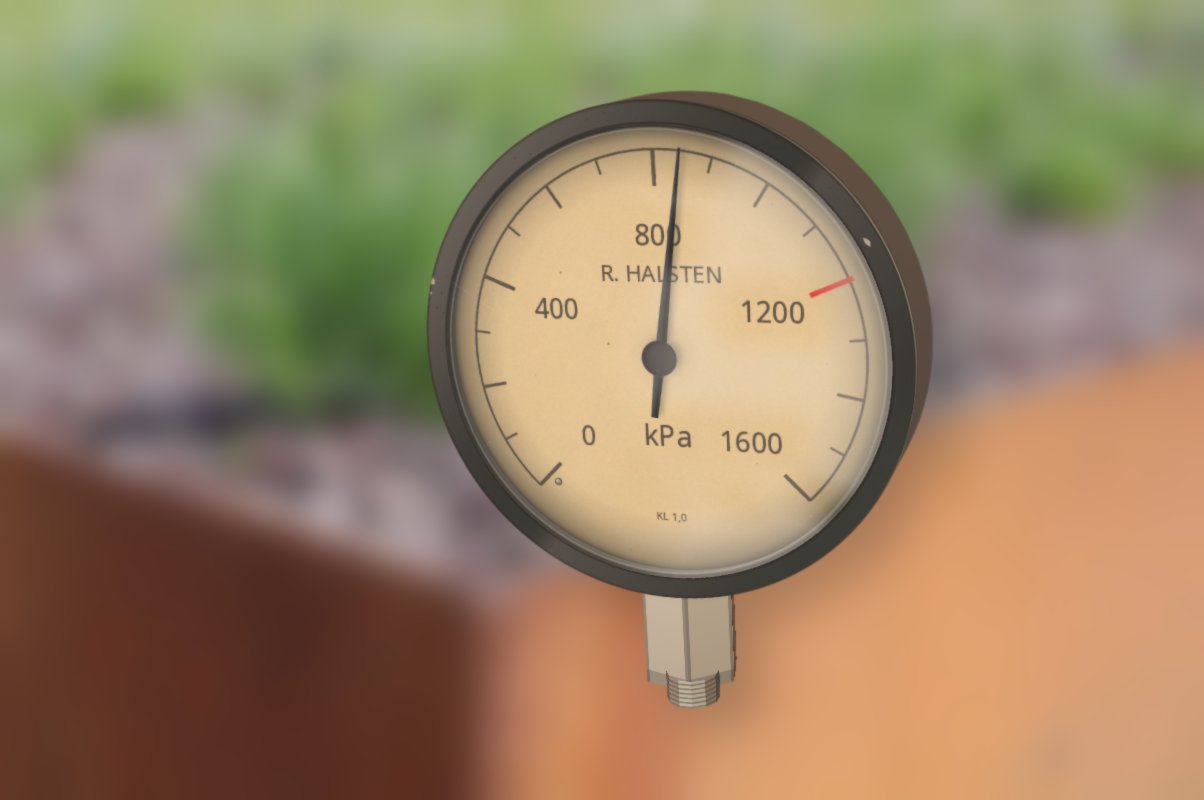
850
